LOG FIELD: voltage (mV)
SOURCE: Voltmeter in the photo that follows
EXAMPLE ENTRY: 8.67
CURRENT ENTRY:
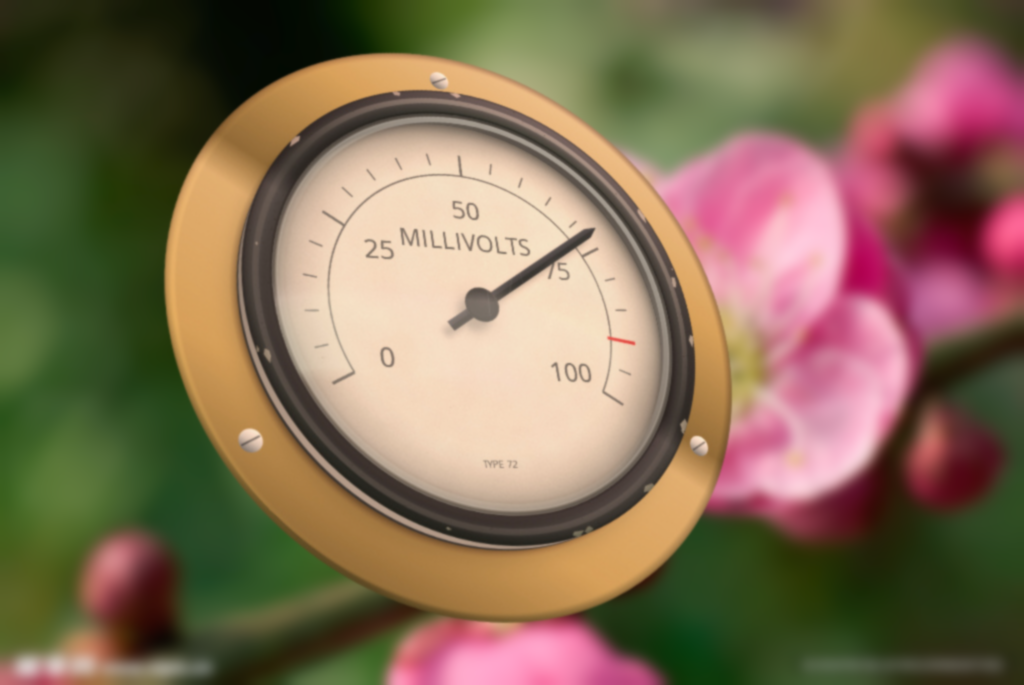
72.5
